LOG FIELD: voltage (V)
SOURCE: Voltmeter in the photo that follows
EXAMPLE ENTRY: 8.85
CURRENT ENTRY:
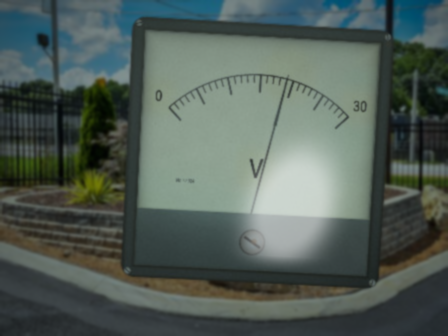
19
